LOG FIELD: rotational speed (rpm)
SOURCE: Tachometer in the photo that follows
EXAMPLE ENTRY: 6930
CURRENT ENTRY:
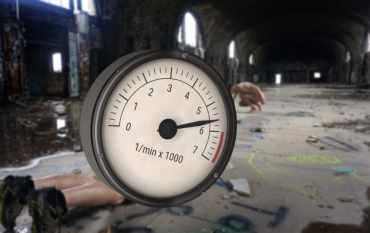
5600
